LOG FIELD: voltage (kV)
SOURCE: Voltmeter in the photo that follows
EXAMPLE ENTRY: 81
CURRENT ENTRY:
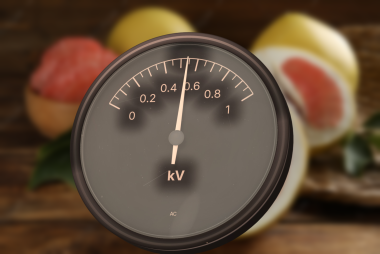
0.55
